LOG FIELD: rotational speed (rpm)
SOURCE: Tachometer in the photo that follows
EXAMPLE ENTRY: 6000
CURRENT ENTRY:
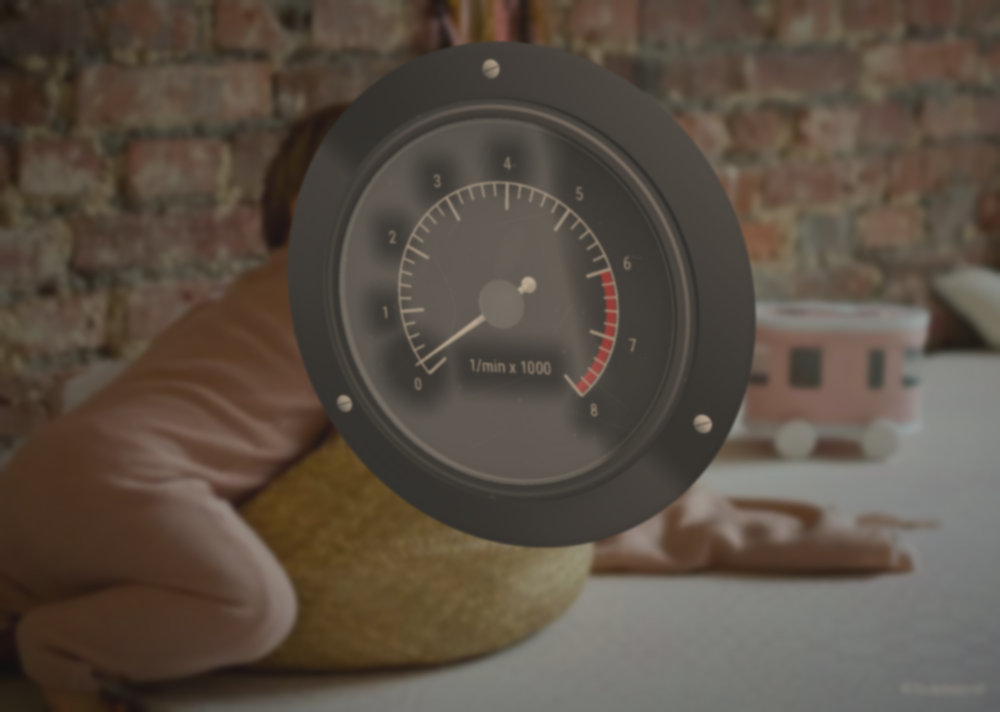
200
